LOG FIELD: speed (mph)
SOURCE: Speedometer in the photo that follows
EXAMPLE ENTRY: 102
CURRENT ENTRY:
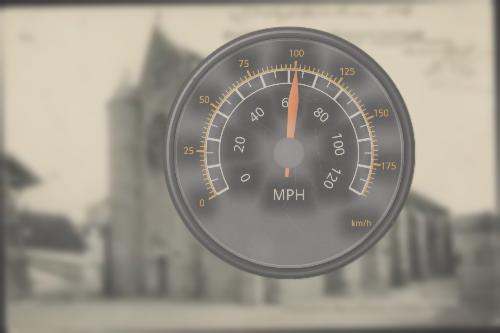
62.5
